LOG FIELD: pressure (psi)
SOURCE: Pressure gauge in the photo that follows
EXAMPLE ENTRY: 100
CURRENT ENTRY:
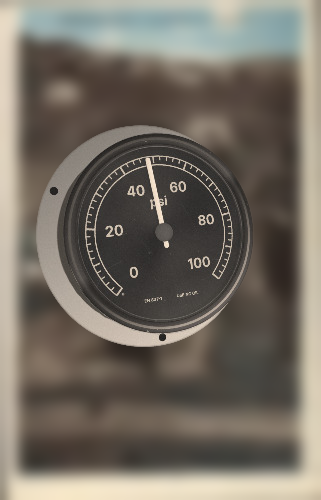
48
